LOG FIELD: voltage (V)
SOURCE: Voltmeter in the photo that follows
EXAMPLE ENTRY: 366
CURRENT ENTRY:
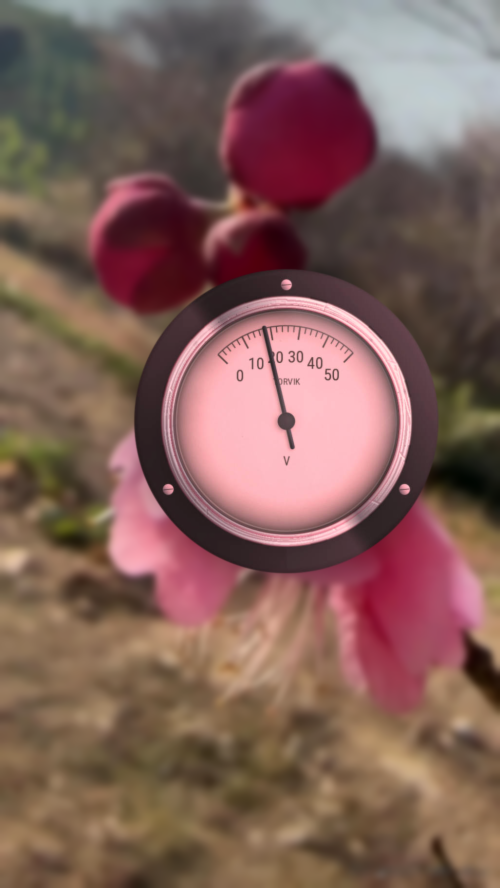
18
